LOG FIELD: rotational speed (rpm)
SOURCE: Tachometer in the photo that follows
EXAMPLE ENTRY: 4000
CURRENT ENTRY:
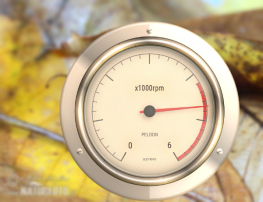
4700
